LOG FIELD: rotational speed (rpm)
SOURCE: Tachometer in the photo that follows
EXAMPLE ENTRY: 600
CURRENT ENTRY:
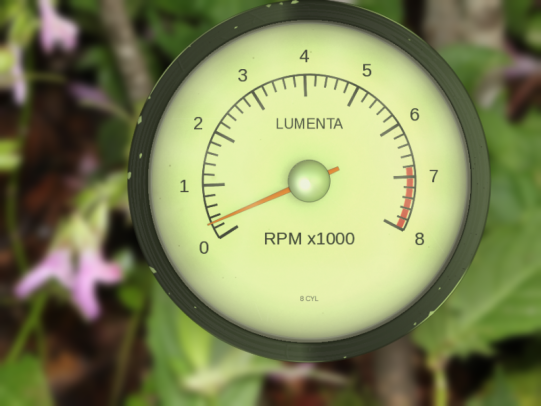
300
